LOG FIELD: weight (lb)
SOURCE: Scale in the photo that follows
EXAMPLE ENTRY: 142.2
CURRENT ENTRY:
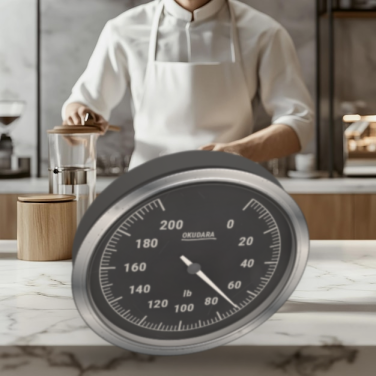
70
